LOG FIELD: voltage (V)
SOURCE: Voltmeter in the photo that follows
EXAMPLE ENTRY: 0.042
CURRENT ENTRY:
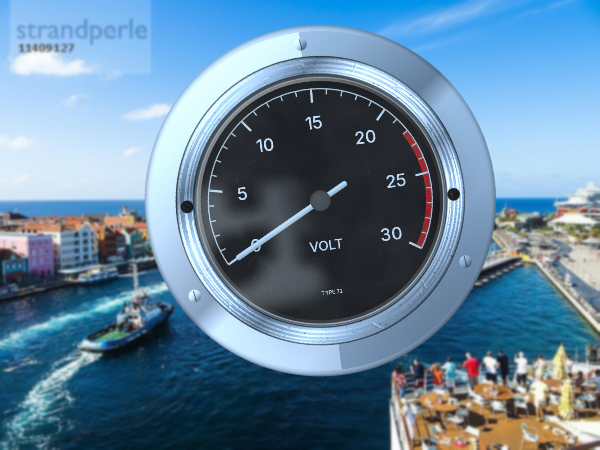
0
